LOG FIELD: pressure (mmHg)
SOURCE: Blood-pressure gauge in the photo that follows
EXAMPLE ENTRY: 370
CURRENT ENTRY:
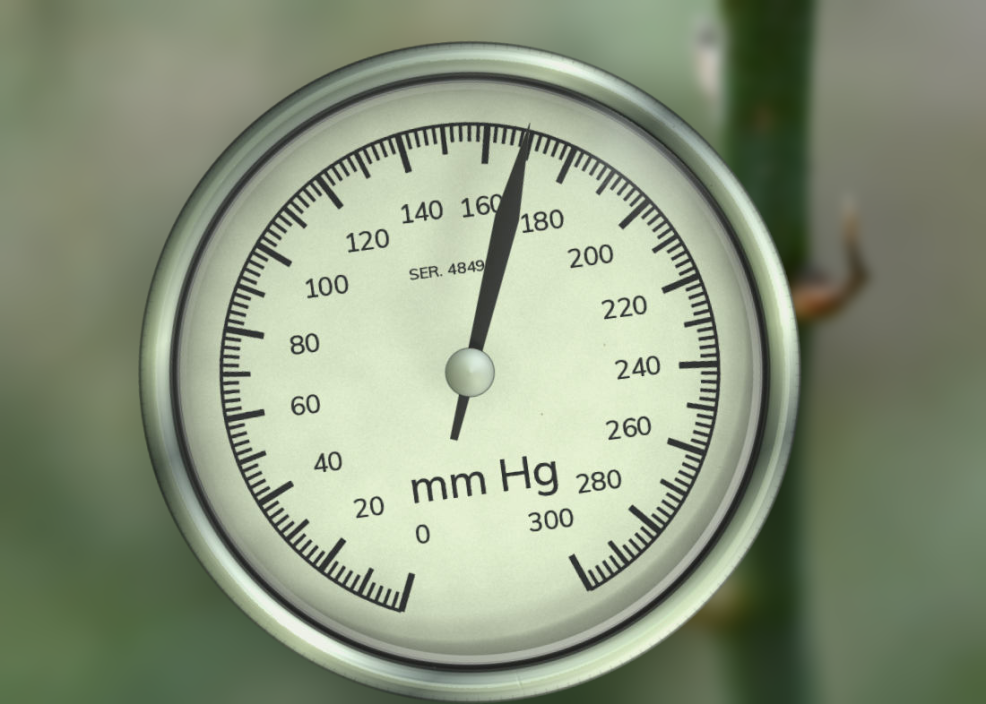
169
